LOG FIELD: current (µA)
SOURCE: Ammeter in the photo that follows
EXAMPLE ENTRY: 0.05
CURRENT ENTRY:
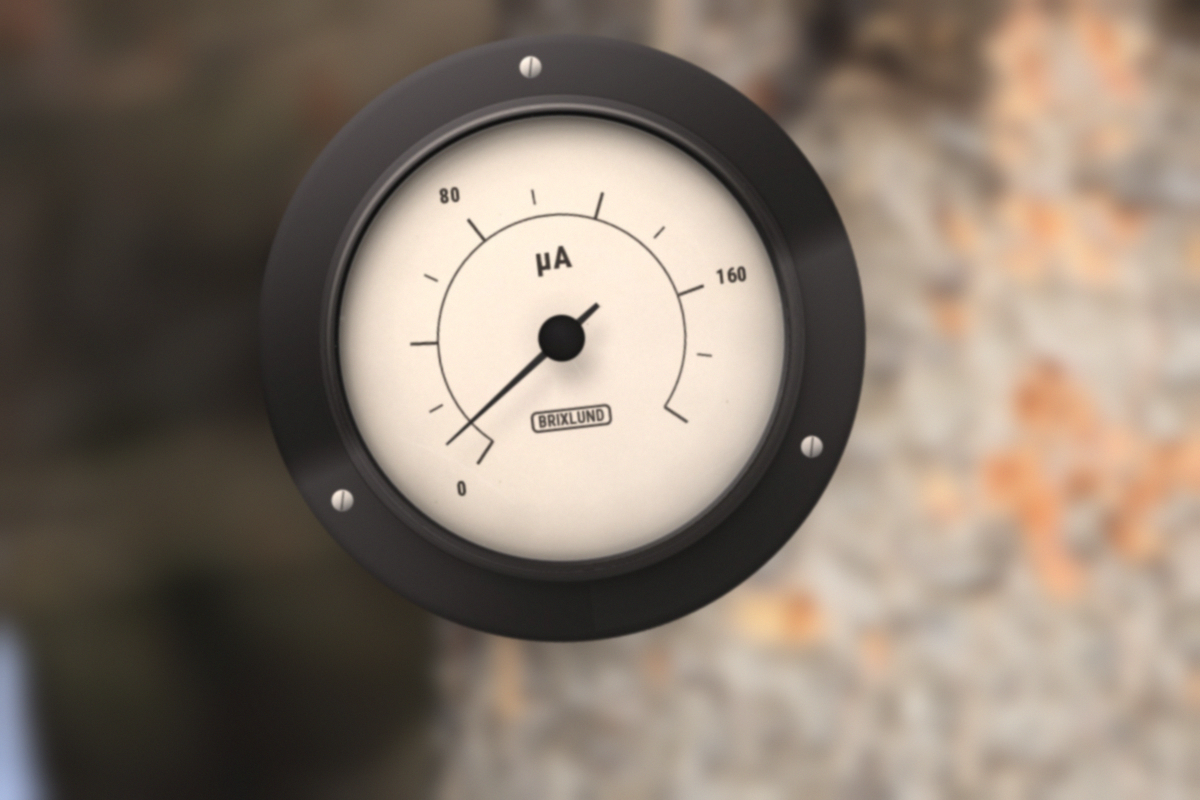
10
